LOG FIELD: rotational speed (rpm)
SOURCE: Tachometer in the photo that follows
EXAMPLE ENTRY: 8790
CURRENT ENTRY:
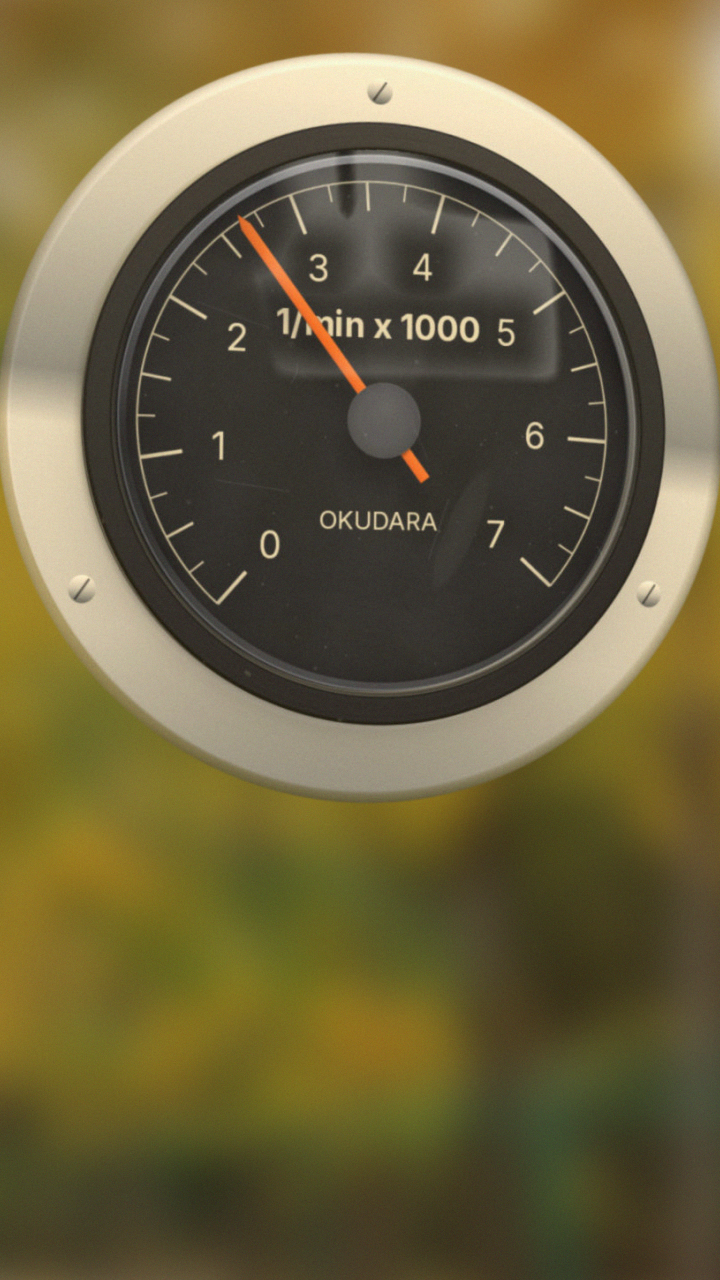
2625
